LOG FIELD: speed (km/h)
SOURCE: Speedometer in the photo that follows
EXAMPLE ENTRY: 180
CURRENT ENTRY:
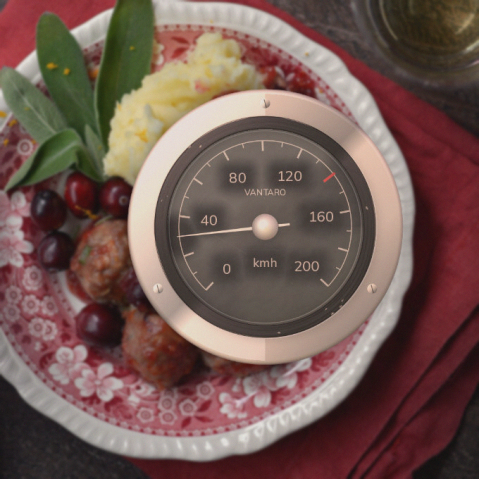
30
